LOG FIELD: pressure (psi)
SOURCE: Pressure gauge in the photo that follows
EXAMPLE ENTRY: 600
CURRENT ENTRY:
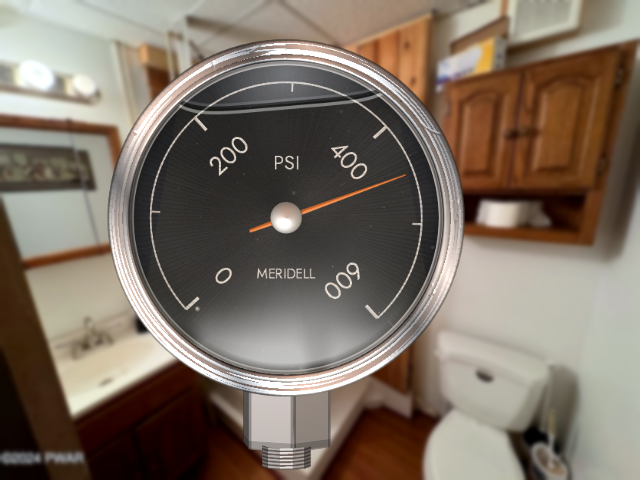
450
